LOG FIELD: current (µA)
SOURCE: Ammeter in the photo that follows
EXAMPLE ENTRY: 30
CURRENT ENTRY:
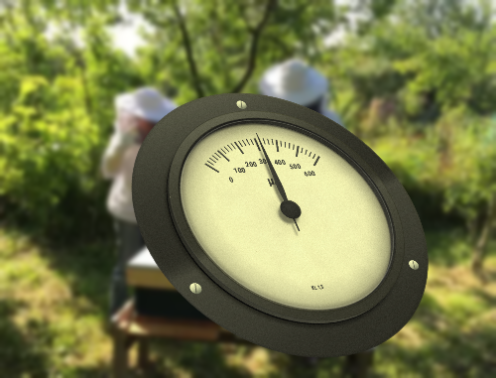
300
